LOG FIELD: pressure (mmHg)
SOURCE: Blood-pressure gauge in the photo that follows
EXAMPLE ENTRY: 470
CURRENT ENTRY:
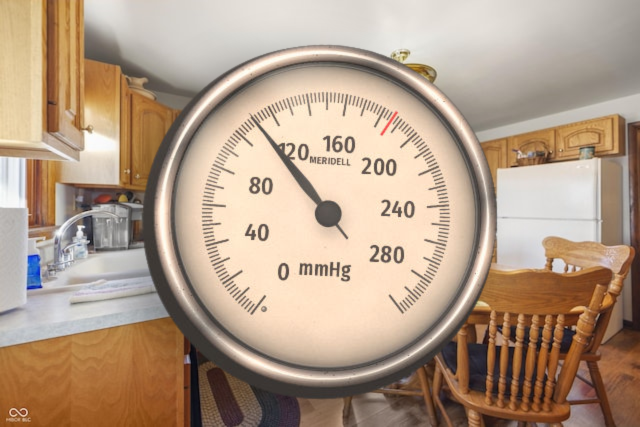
110
